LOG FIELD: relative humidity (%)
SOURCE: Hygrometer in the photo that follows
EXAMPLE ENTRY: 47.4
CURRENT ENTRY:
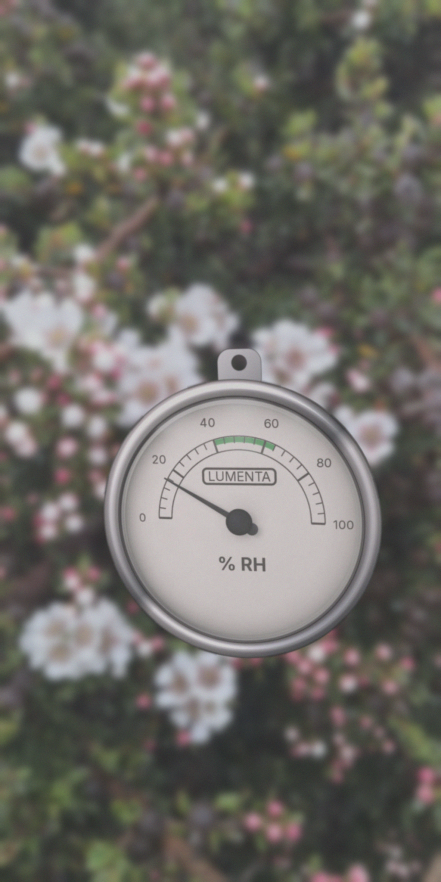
16
